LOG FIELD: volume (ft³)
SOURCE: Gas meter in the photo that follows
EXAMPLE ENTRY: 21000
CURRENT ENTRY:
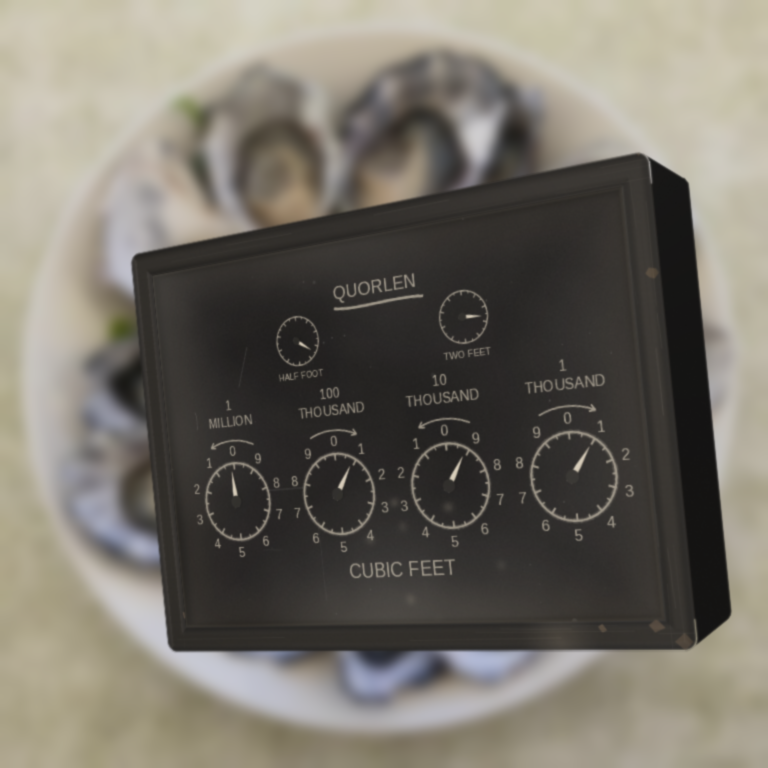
9100
